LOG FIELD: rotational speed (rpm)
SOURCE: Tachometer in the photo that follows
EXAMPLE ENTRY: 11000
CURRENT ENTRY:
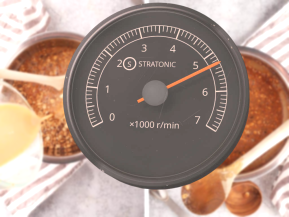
5300
